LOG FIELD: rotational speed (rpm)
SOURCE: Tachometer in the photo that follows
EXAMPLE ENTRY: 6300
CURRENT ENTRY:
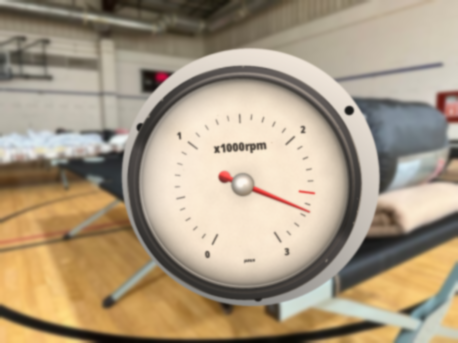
2650
